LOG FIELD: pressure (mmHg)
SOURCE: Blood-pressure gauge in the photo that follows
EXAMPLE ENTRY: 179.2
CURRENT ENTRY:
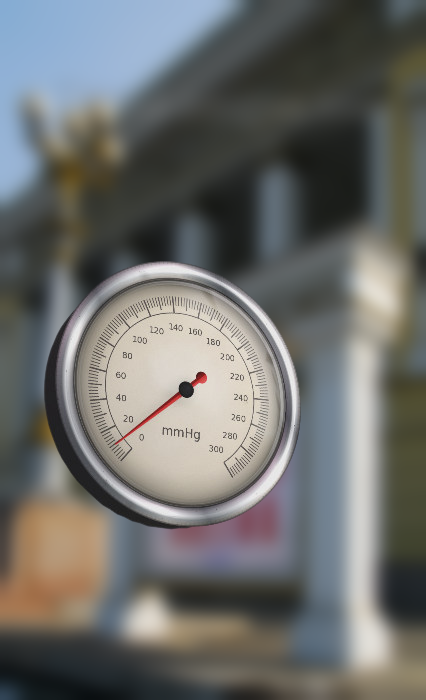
10
